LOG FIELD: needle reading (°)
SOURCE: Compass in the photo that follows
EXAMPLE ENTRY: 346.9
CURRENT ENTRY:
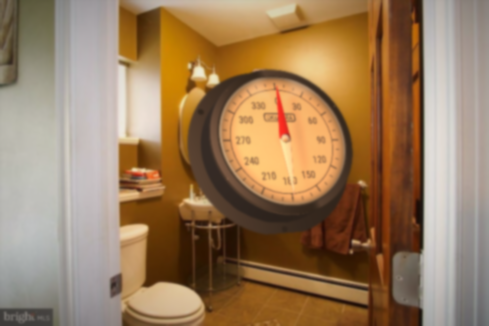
0
